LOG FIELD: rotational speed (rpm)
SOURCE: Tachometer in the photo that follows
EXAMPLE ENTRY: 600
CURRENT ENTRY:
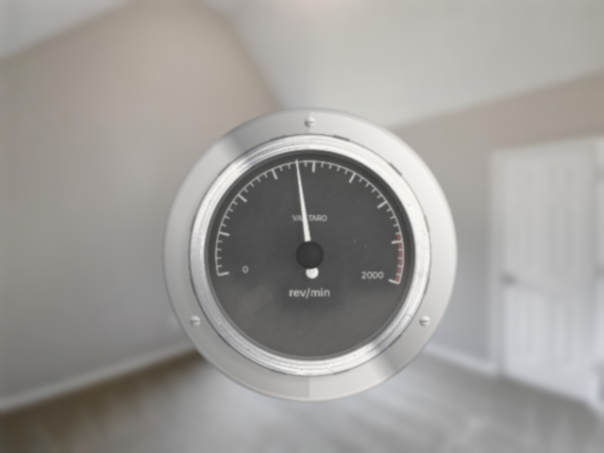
900
